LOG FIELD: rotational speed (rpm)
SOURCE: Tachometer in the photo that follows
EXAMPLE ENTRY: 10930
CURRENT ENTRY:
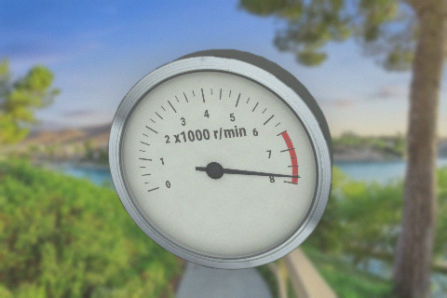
7750
